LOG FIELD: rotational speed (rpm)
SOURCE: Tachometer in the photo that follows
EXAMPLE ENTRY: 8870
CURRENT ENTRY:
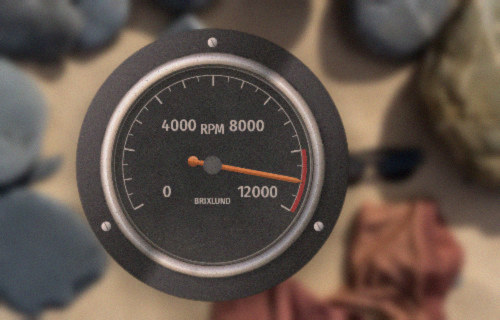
11000
